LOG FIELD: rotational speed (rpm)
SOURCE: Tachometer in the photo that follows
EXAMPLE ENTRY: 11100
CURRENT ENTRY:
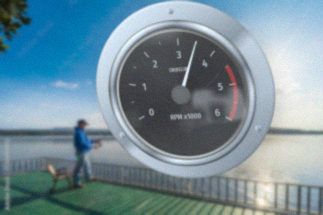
3500
